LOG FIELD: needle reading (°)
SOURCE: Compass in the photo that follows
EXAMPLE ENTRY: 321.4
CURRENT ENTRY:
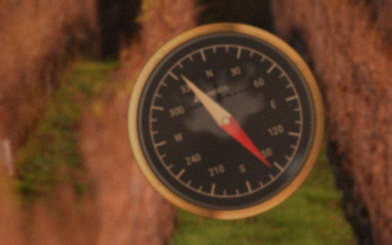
155
